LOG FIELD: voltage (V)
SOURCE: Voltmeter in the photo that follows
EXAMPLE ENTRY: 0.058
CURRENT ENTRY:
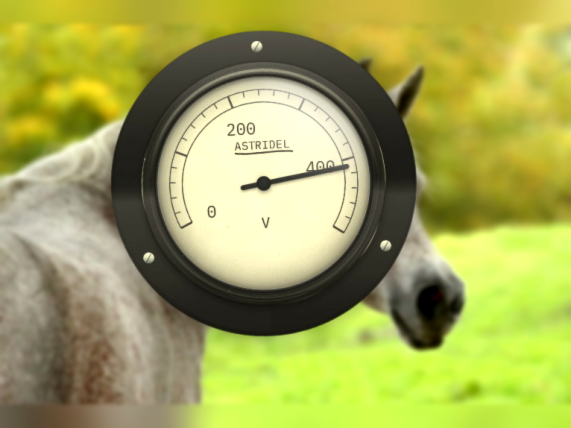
410
